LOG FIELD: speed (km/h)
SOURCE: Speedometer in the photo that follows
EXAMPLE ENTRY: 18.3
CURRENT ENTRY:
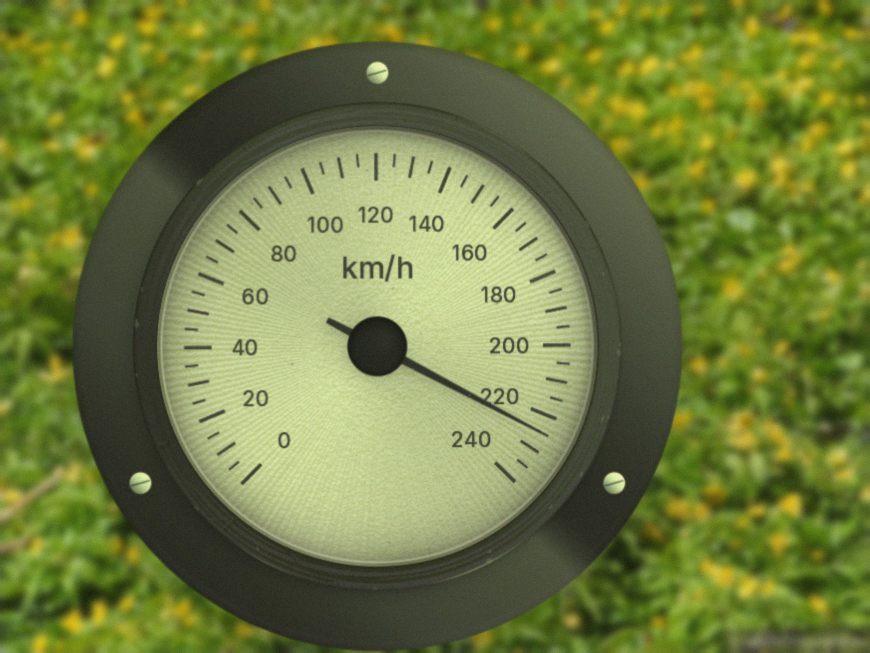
225
